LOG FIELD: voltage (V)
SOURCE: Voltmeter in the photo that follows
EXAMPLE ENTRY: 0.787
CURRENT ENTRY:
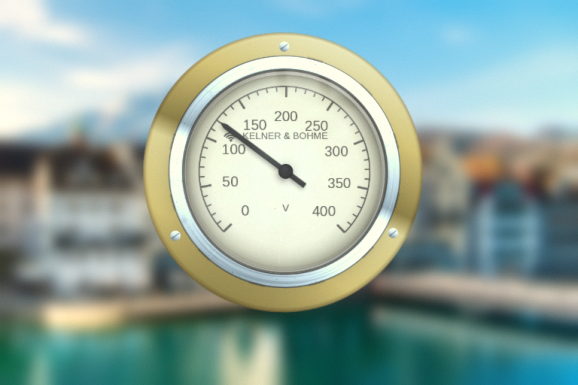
120
